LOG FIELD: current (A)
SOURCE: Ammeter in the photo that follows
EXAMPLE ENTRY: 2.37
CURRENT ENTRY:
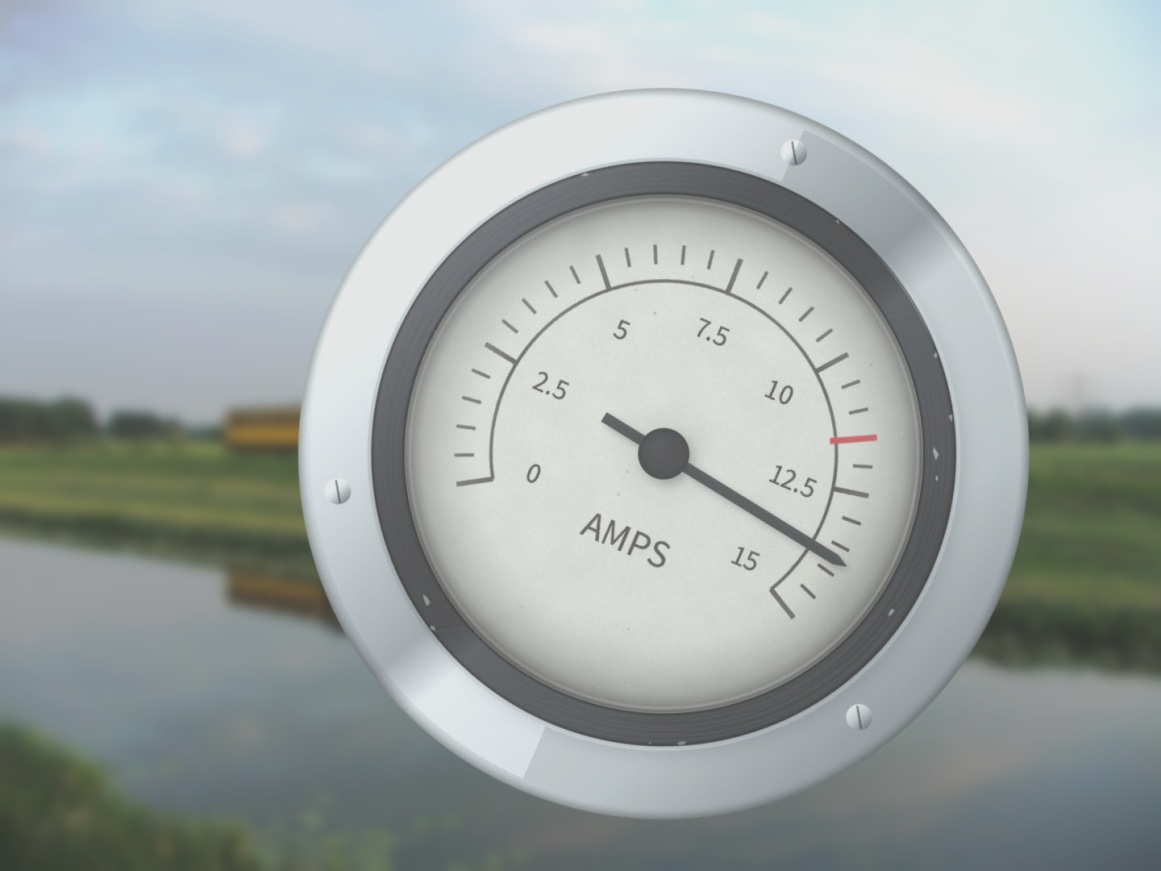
13.75
